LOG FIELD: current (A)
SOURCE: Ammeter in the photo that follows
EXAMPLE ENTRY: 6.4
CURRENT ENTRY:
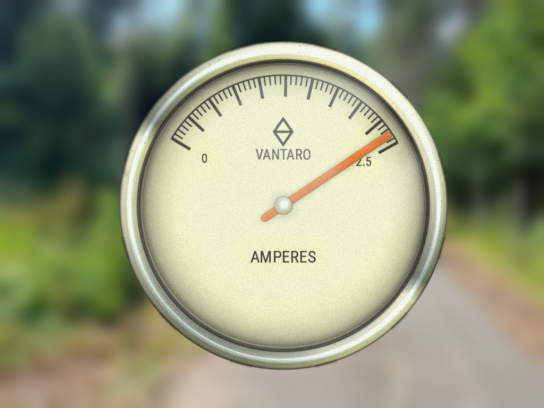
2.4
